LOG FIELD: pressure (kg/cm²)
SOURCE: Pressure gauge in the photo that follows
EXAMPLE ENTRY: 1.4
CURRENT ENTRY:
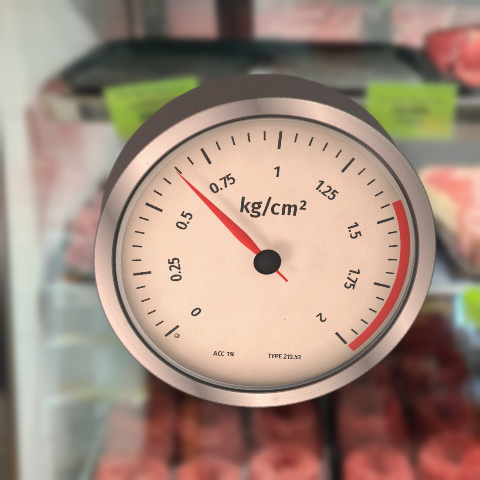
0.65
